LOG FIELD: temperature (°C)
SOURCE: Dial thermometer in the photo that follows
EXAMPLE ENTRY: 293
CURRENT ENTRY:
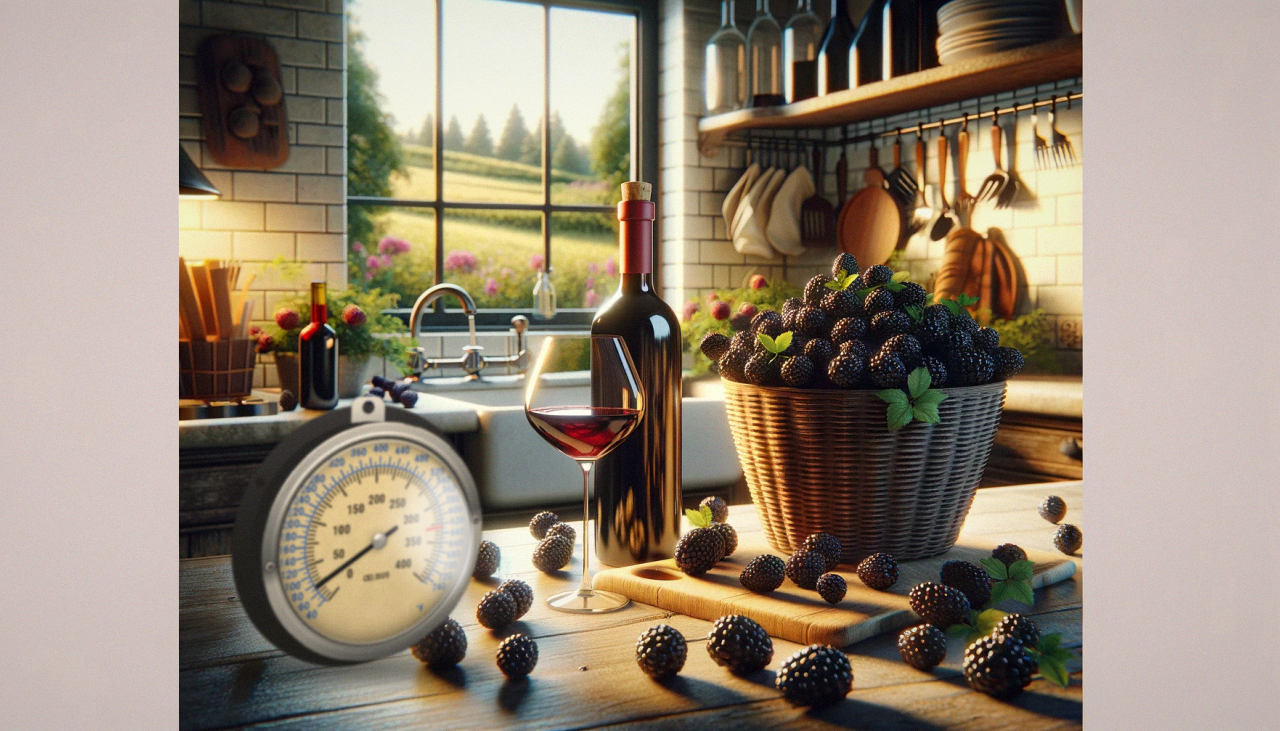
25
